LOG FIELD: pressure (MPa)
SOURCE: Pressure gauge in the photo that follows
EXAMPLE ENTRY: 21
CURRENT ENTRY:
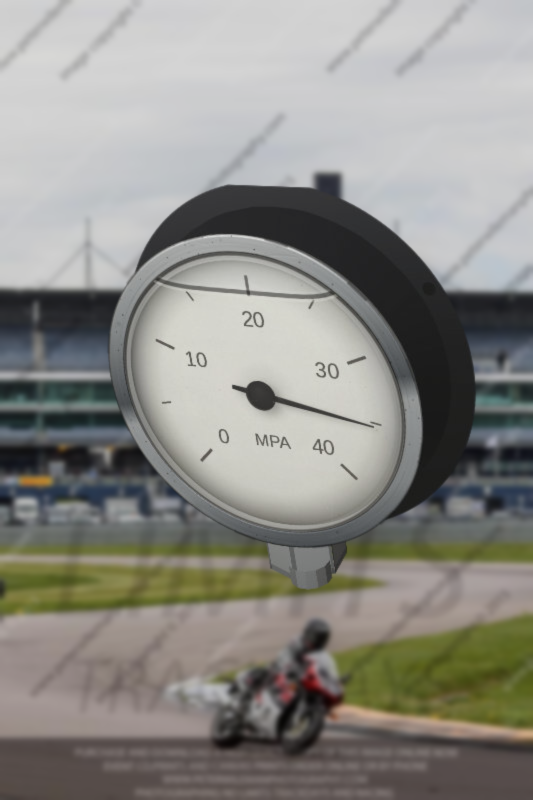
35
